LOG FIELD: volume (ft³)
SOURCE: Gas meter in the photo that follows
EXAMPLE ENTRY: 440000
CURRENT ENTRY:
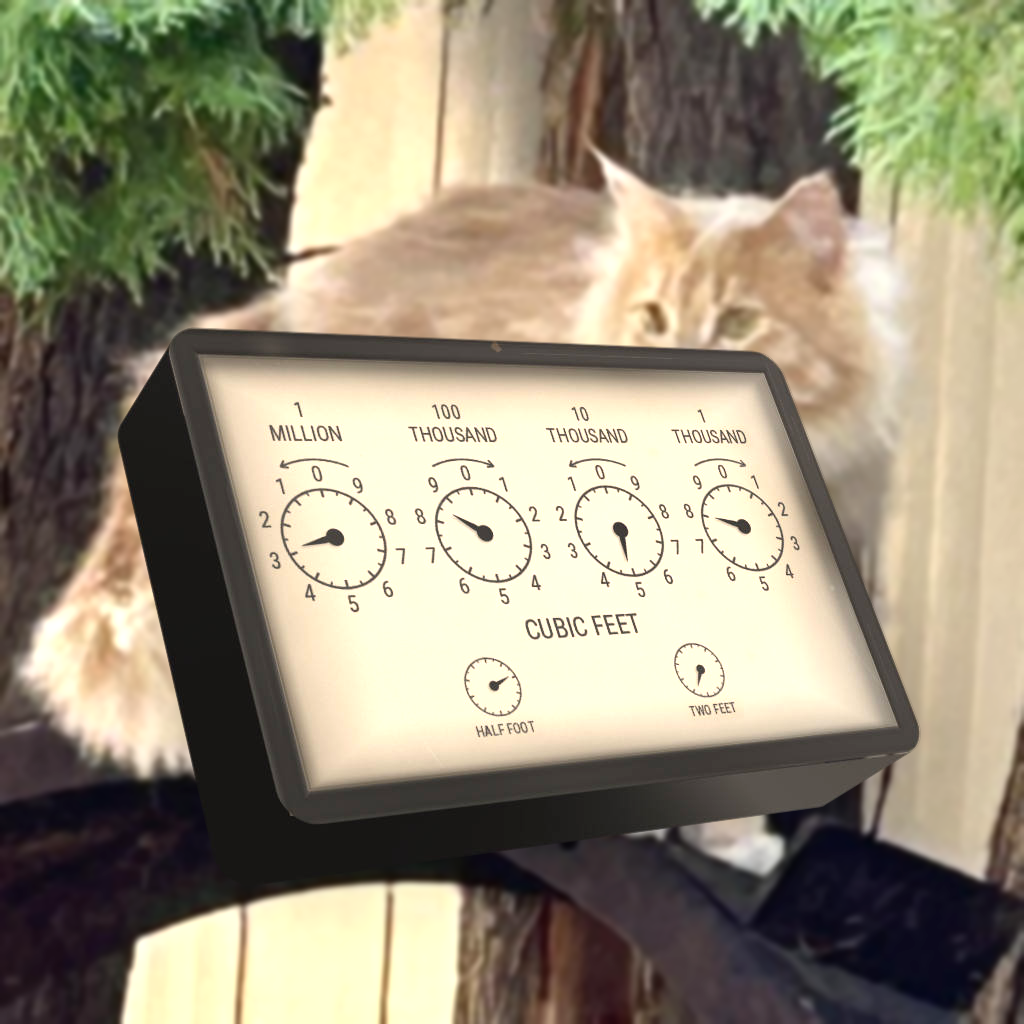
284800
